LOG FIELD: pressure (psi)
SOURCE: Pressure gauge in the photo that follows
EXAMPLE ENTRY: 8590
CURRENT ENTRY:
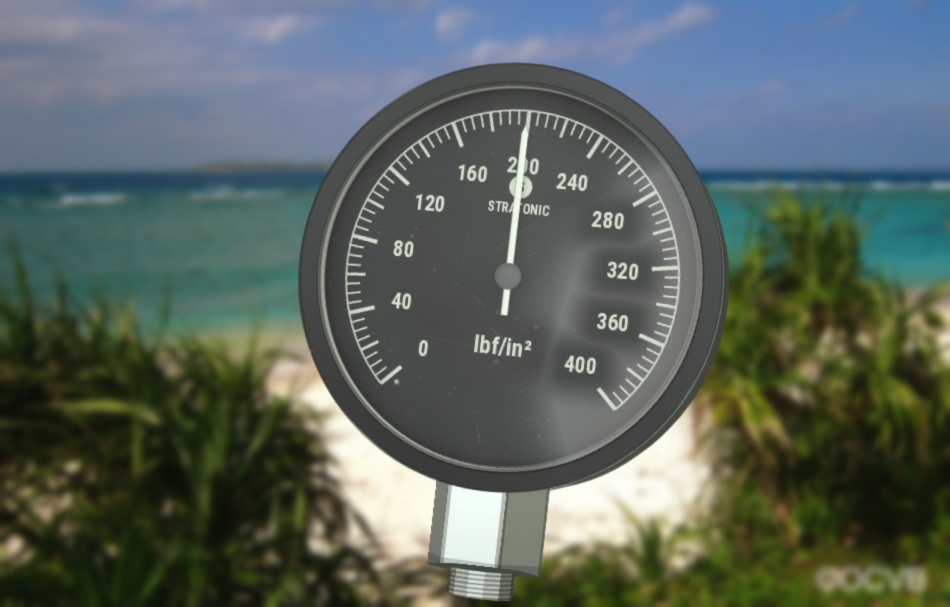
200
